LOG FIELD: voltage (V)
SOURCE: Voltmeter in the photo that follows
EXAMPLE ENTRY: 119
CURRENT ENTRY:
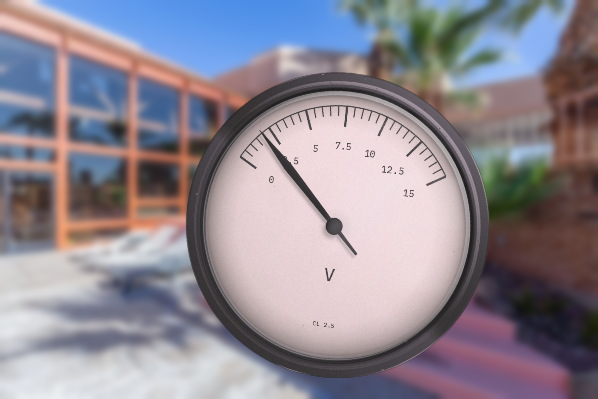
2
